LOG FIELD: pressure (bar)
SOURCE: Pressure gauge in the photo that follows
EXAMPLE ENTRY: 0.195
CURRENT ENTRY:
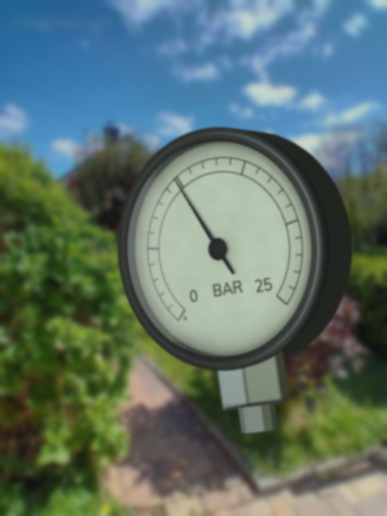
10
